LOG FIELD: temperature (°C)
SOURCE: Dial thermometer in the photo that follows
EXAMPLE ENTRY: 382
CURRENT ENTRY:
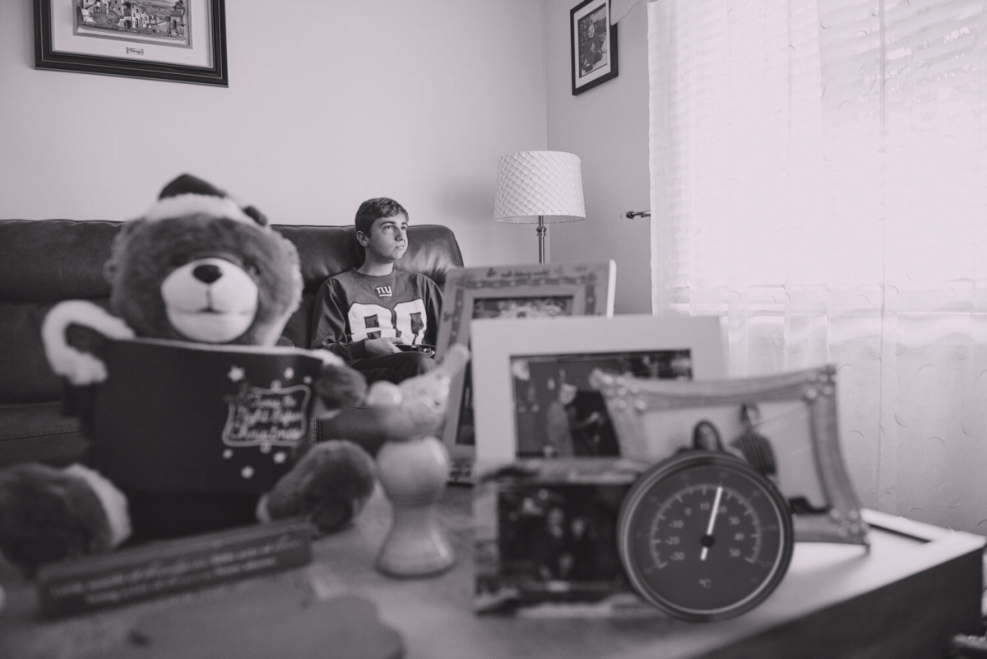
15
